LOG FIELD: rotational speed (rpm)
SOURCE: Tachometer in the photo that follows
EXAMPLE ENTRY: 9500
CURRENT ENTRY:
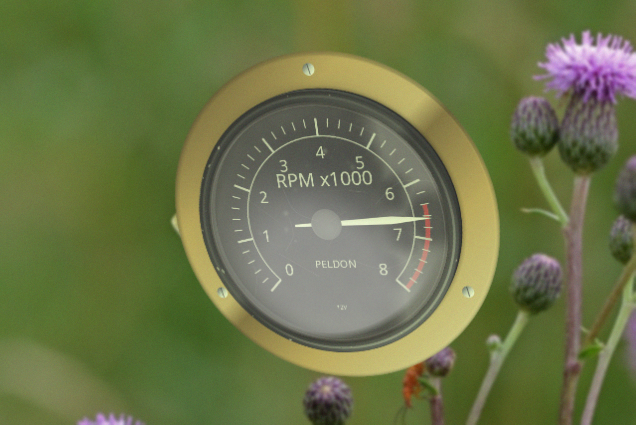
6600
